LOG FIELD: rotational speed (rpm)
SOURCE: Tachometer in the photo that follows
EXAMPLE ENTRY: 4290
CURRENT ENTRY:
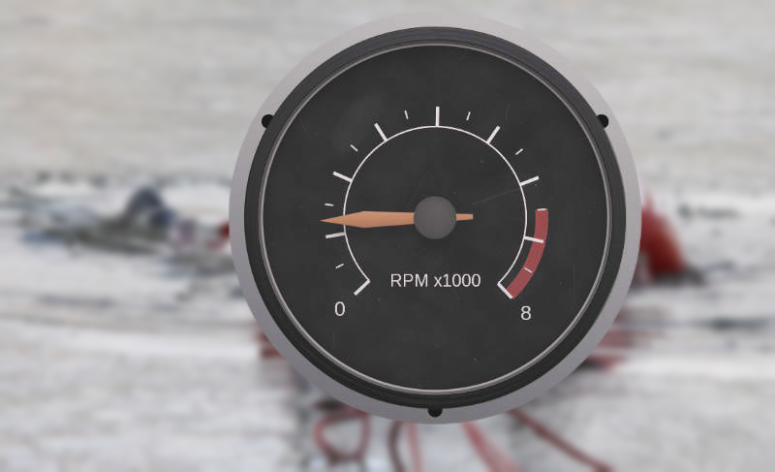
1250
